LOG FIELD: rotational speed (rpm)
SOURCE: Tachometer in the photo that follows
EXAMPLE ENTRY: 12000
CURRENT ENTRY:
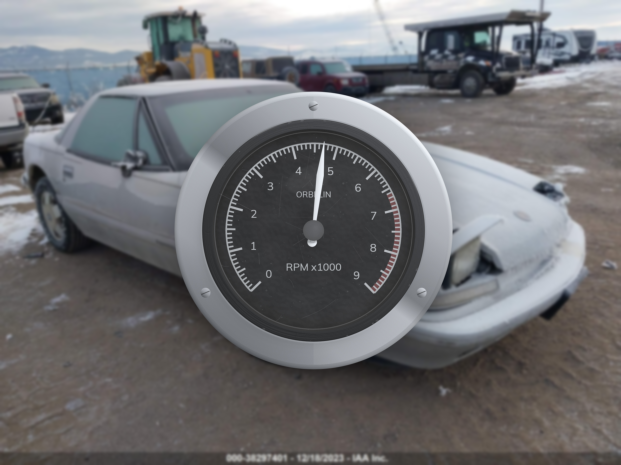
4700
